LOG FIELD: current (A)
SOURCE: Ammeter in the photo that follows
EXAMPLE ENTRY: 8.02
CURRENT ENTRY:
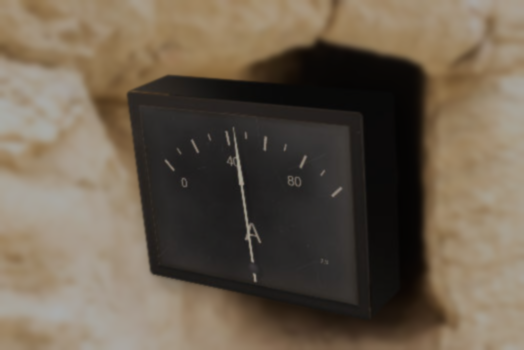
45
